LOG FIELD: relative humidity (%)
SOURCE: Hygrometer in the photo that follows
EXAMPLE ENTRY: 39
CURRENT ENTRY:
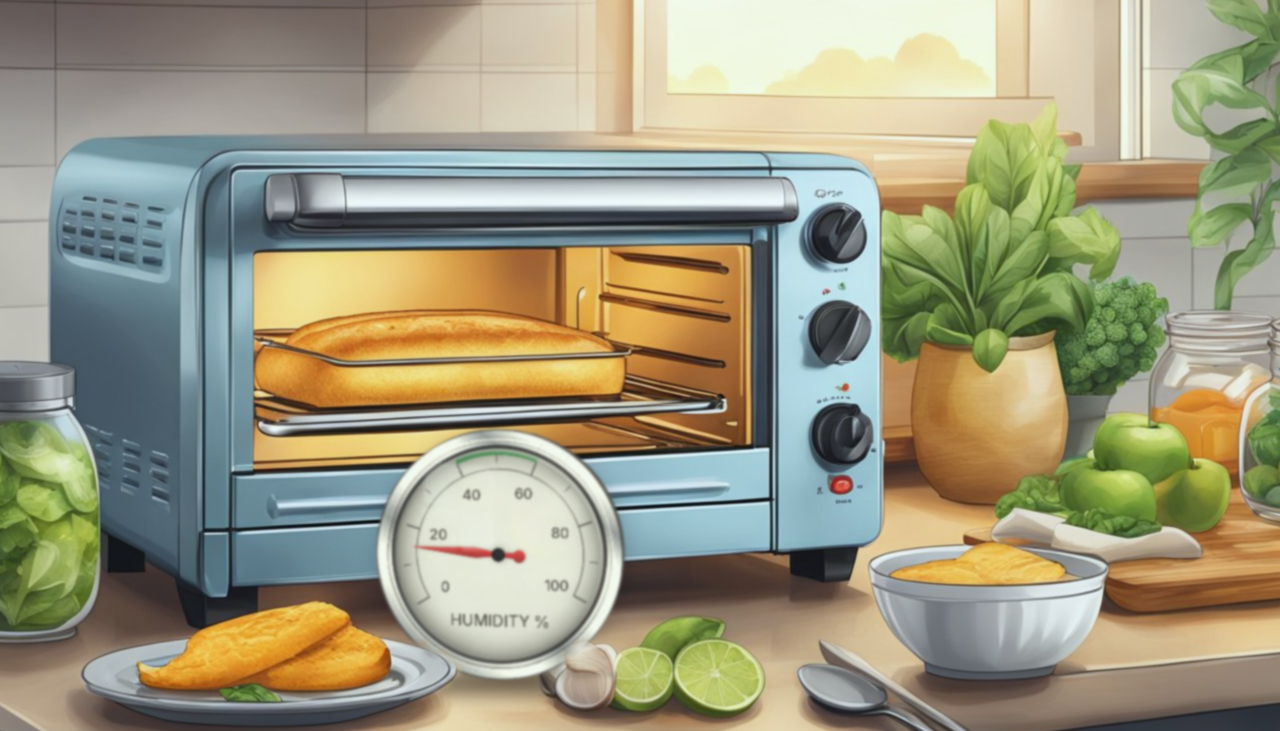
15
